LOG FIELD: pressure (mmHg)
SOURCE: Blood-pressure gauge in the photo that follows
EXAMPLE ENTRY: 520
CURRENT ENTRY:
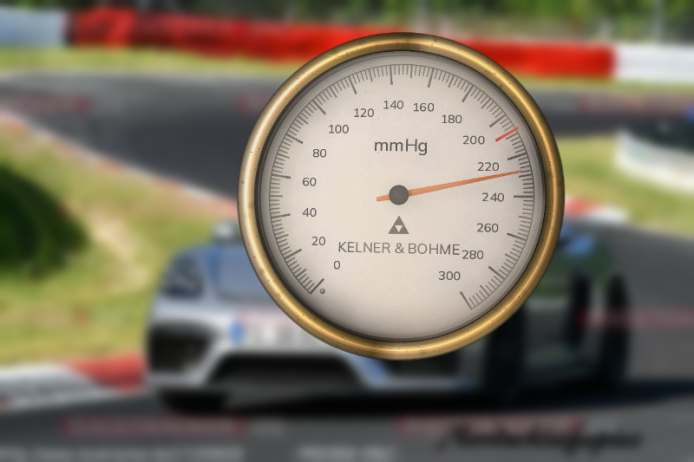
228
